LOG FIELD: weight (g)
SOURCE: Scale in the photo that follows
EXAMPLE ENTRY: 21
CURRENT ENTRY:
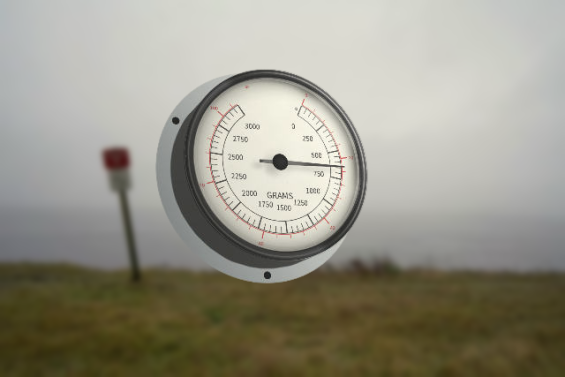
650
